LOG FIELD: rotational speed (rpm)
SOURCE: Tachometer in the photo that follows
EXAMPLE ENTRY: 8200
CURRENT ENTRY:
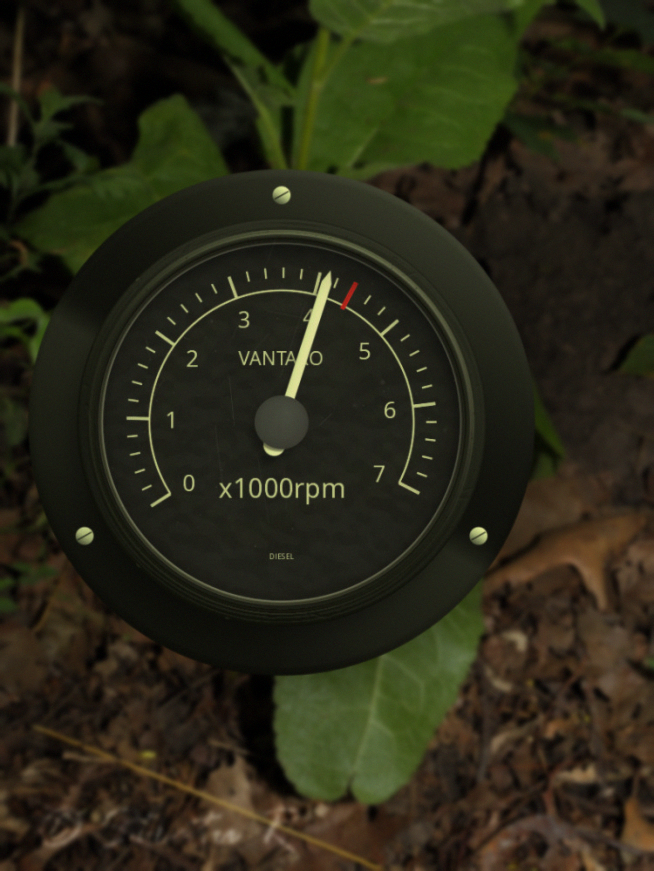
4100
